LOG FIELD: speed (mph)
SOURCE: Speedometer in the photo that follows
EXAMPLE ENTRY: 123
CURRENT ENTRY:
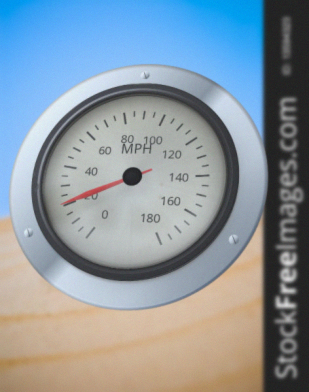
20
